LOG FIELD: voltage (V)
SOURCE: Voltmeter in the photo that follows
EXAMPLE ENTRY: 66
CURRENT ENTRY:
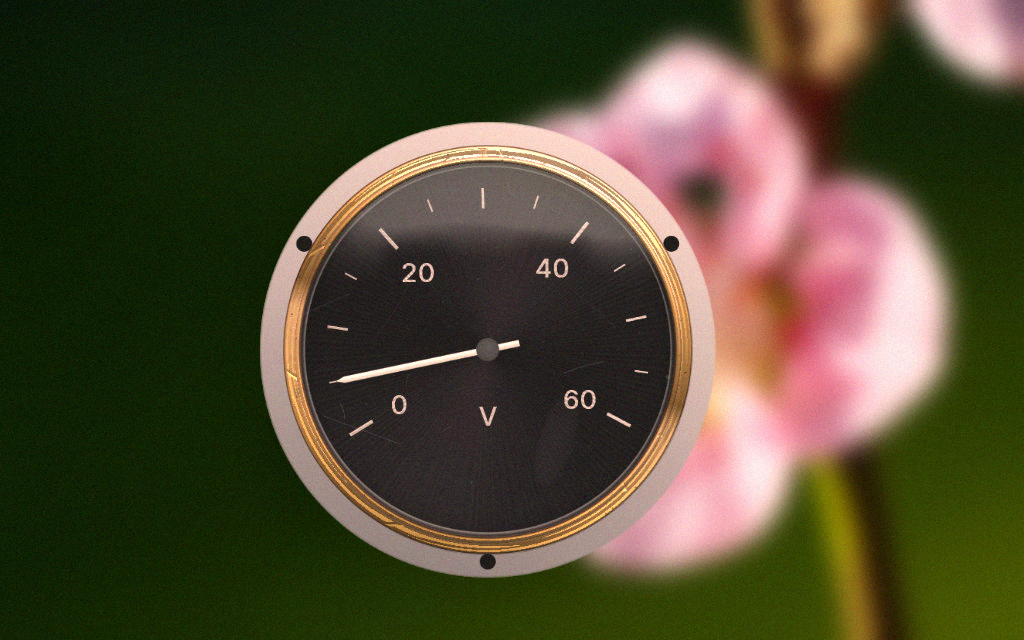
5
